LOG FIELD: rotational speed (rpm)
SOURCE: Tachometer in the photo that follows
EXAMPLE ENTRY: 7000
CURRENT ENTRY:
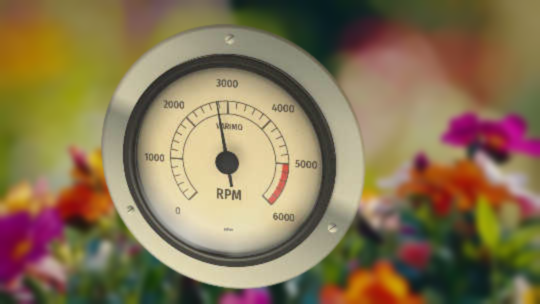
2800
